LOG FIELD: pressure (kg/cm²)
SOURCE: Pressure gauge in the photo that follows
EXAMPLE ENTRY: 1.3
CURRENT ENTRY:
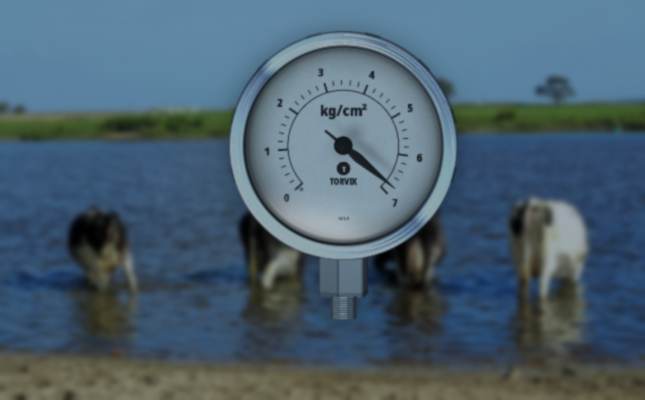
6.8
